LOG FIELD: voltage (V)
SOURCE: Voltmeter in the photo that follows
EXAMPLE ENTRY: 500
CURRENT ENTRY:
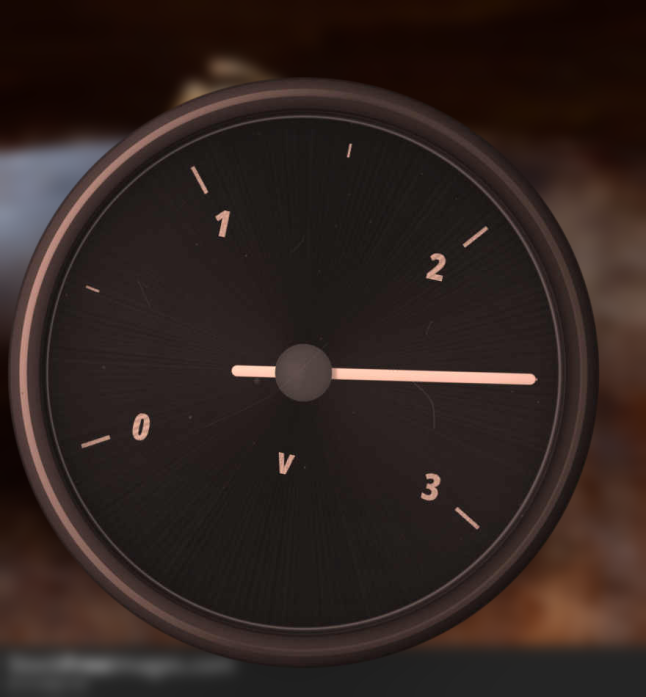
2.5
